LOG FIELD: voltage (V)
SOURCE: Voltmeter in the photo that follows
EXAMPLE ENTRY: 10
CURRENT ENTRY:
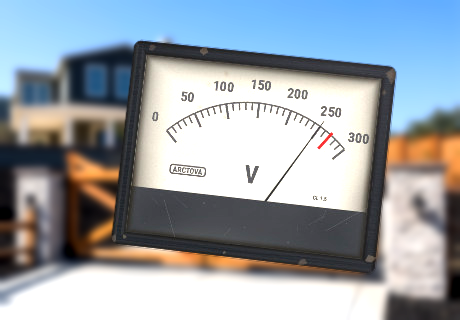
250
